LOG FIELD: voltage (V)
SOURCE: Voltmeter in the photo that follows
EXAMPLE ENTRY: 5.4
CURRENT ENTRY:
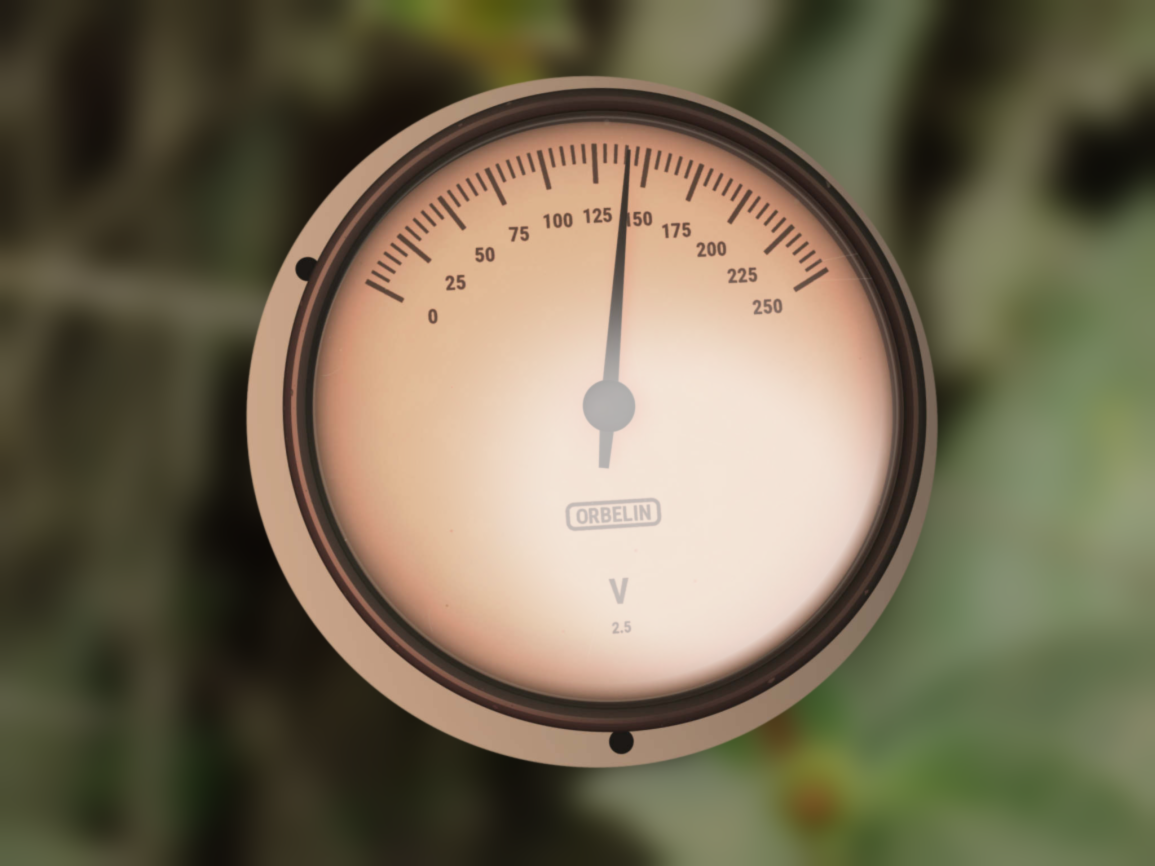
140
